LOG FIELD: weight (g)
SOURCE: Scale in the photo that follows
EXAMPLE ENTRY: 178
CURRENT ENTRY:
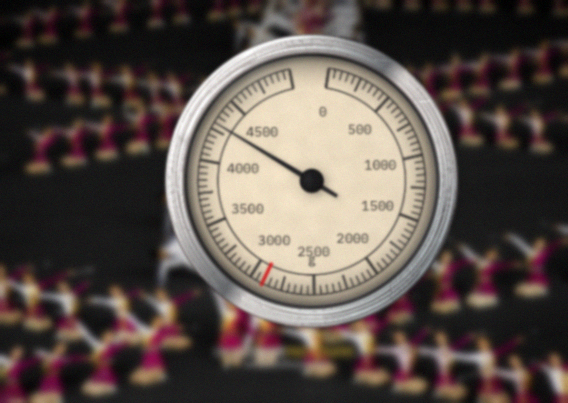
4300
